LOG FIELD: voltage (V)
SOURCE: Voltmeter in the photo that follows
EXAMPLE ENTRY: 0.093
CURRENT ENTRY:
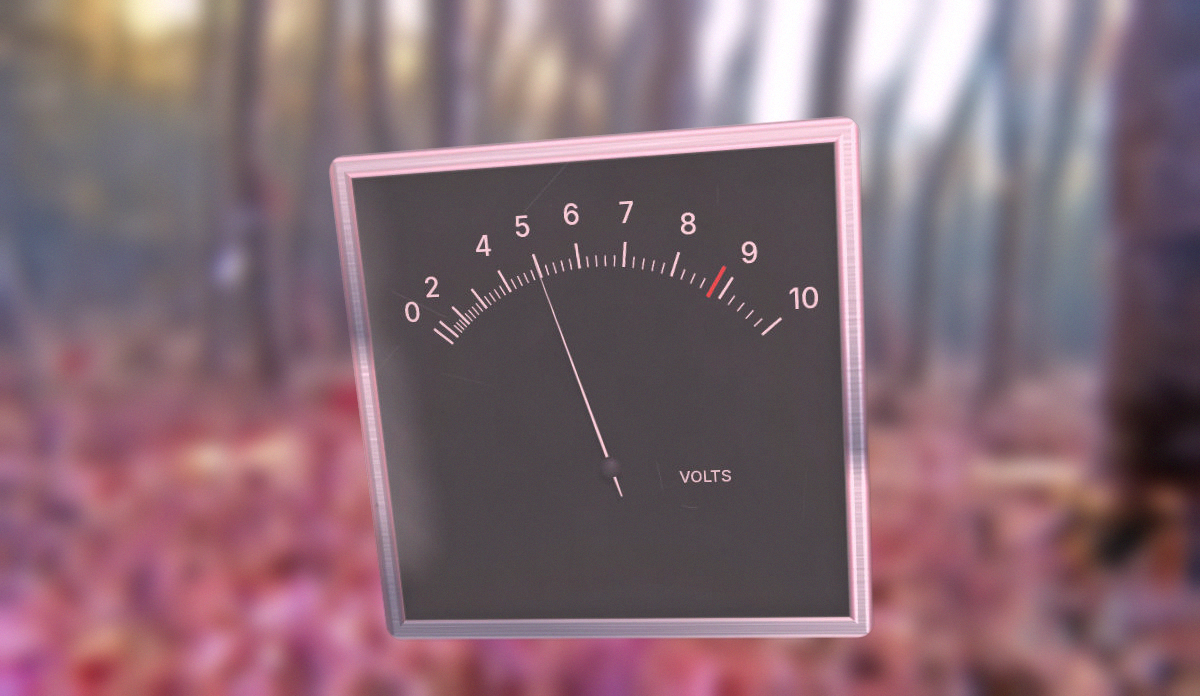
5
